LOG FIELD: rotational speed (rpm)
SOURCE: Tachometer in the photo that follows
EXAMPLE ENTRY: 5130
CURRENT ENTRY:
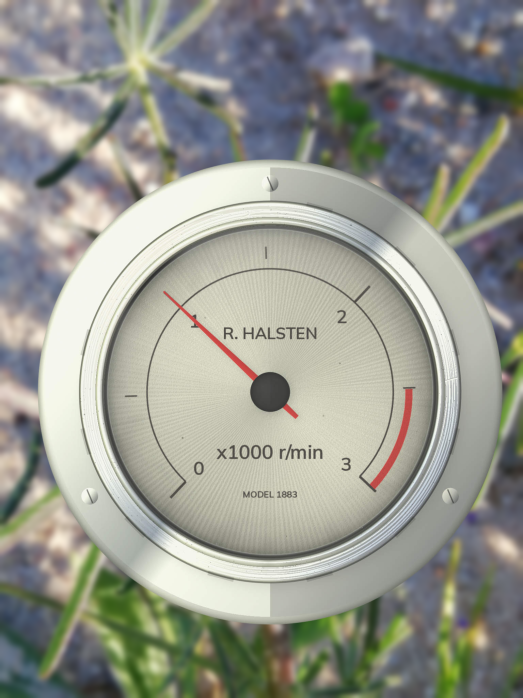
1000
